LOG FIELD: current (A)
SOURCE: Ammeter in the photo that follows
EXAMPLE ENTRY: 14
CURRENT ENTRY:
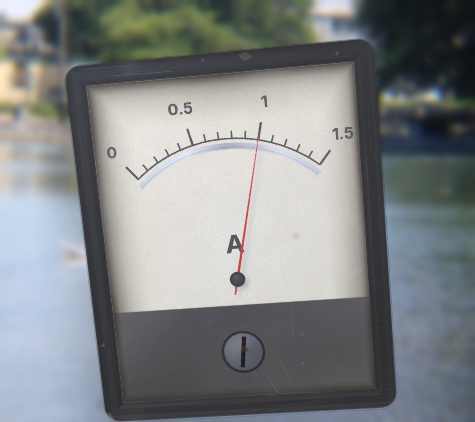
1
